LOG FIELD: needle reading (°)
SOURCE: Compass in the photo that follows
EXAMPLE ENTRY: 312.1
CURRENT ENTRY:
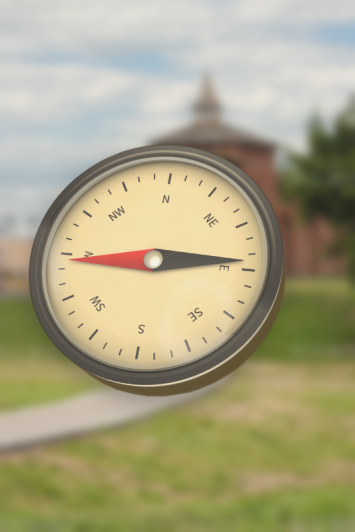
265
